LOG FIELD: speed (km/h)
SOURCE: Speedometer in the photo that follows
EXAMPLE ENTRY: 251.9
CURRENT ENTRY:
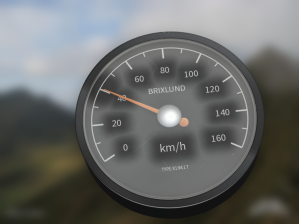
40
